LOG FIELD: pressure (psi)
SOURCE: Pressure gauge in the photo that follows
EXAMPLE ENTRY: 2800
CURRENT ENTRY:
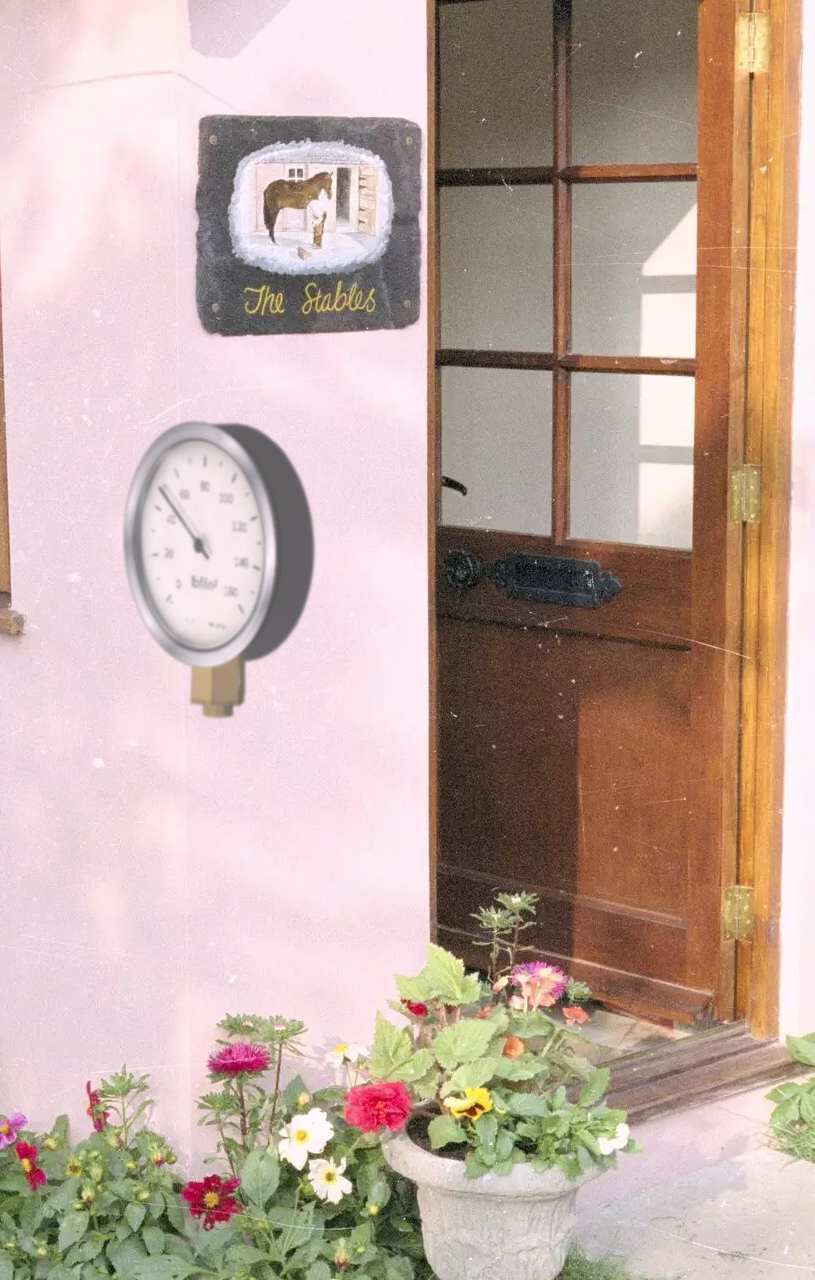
50
